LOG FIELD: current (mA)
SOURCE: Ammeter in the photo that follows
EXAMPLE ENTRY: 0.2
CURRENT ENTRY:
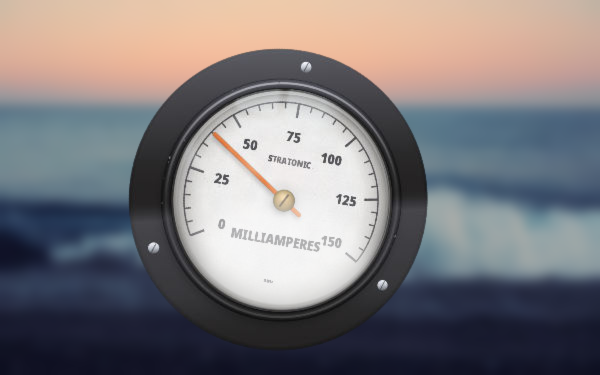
40
